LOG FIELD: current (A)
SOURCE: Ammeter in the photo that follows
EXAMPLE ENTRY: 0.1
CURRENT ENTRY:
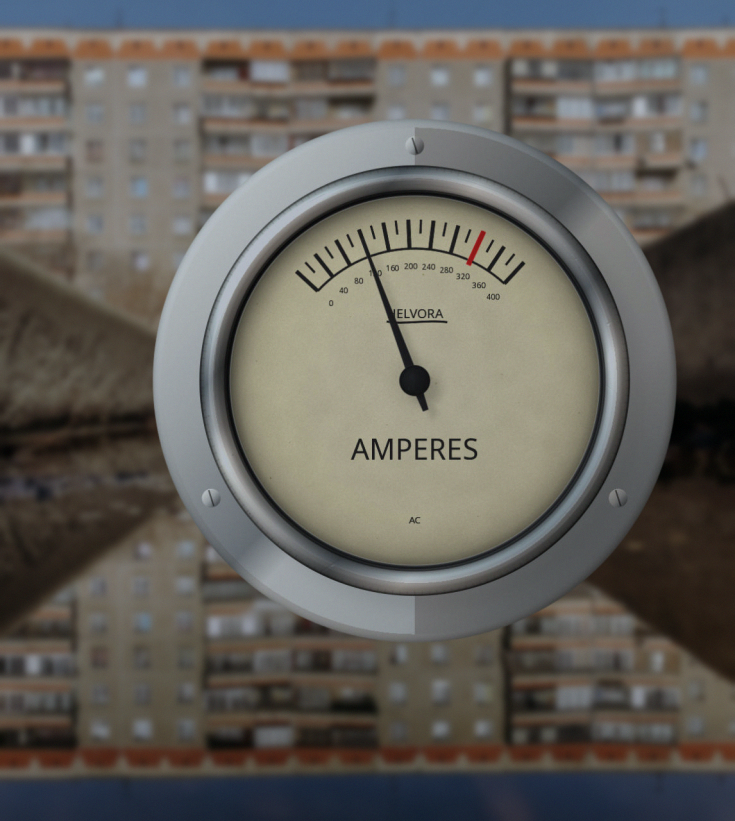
120
